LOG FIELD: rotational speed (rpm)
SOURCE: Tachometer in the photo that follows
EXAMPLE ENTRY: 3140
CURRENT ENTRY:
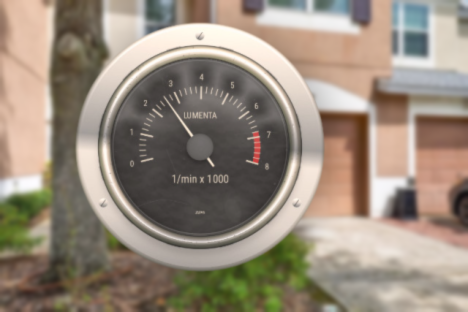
2600
